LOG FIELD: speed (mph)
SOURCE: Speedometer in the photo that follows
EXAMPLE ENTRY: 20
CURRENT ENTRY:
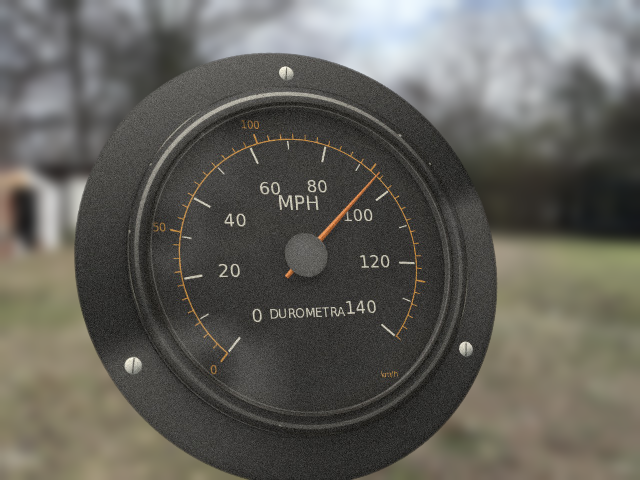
95
